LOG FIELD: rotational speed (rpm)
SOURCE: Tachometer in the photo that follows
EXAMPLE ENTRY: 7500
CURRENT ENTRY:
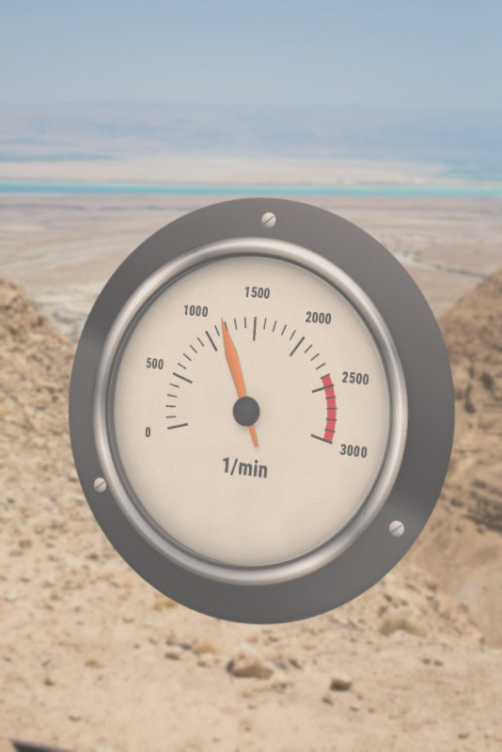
1200
